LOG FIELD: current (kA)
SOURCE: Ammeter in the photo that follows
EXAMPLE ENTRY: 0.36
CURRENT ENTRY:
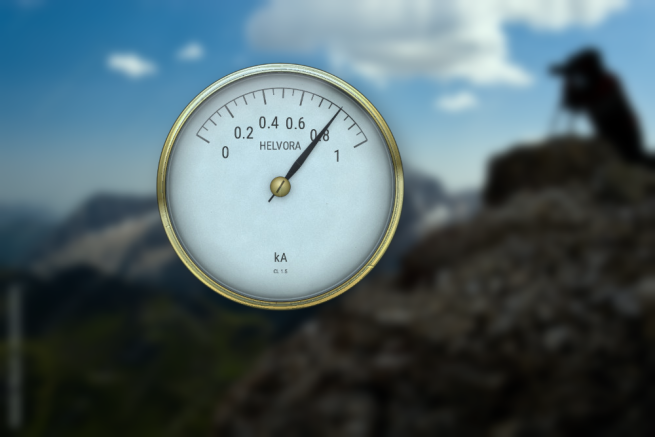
0.8
